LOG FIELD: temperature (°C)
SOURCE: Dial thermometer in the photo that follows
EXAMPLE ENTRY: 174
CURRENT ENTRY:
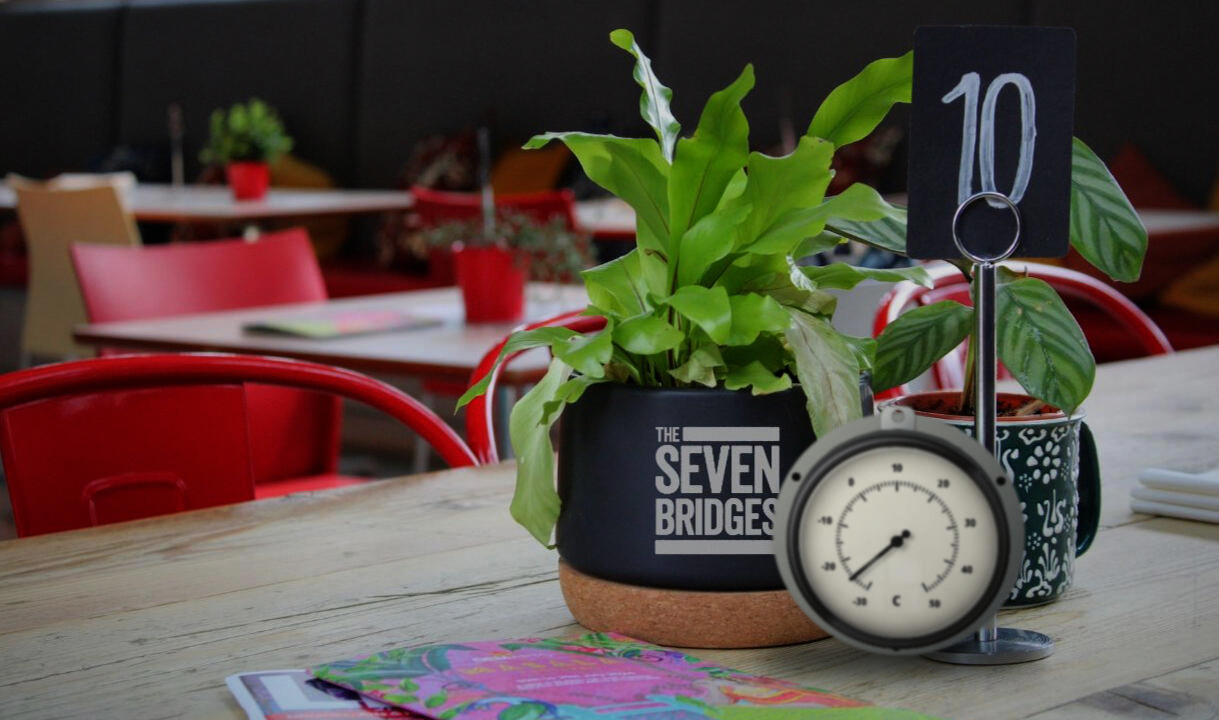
-25
